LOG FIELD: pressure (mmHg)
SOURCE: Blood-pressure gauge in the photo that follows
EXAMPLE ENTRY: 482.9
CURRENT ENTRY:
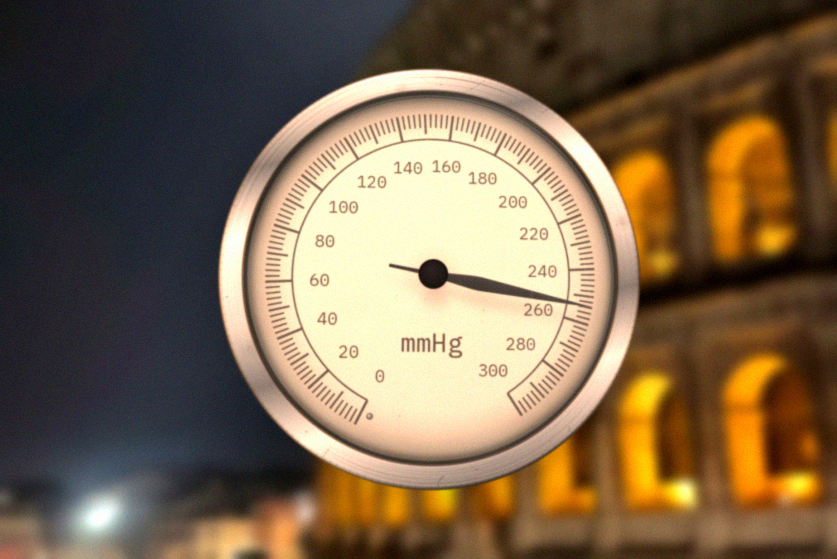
254
